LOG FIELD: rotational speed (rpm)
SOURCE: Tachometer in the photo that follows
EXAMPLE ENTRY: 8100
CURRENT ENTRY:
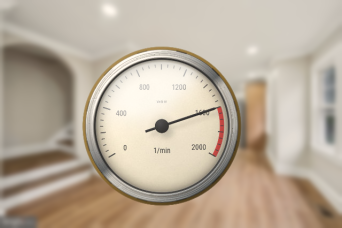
1600
